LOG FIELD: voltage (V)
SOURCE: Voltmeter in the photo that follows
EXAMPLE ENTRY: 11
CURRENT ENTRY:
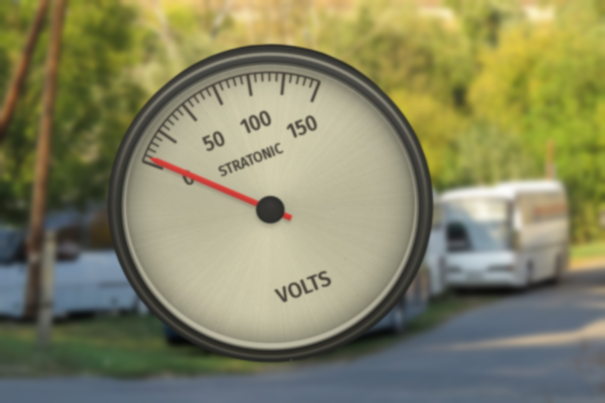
5
